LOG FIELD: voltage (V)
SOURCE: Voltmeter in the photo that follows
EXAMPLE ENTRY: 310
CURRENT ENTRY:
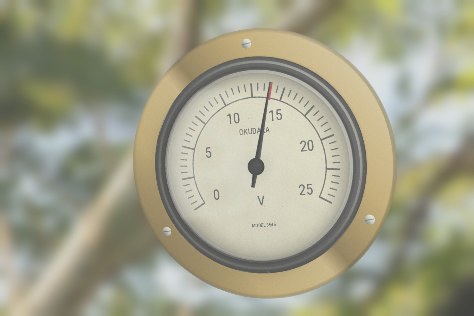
14
